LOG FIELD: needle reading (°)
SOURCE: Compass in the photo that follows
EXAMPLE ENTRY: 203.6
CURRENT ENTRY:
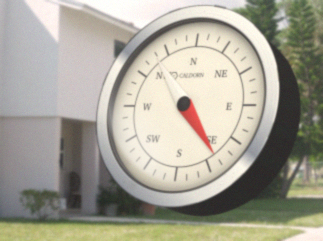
140
